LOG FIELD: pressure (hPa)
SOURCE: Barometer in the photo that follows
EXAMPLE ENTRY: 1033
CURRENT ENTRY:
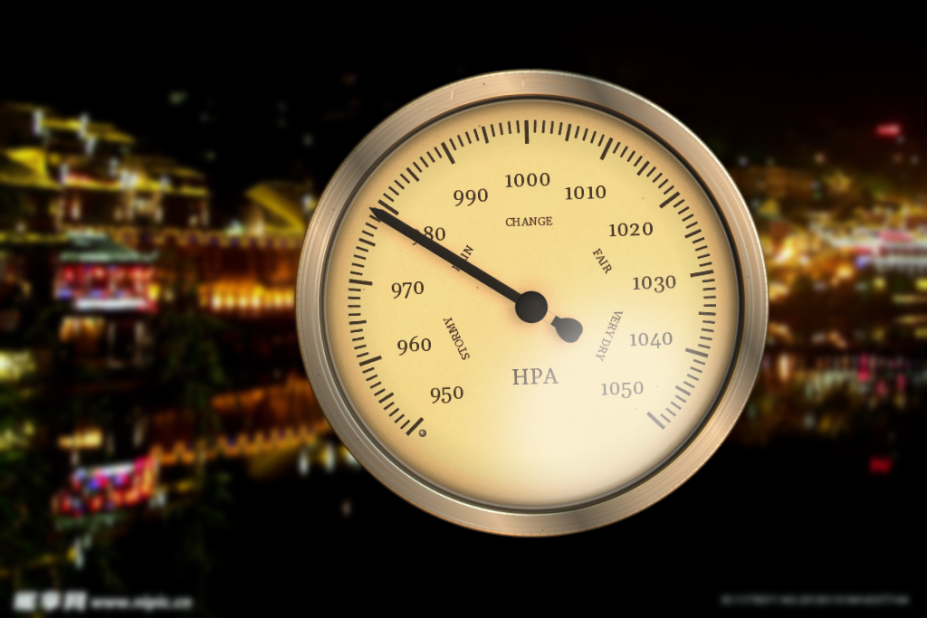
979
